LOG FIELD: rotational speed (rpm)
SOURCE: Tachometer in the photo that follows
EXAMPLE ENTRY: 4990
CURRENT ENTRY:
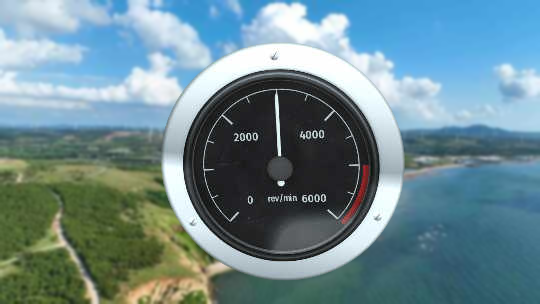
3000
